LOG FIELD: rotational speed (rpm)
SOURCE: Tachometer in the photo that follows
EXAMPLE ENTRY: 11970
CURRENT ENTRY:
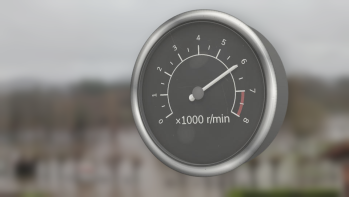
6000
